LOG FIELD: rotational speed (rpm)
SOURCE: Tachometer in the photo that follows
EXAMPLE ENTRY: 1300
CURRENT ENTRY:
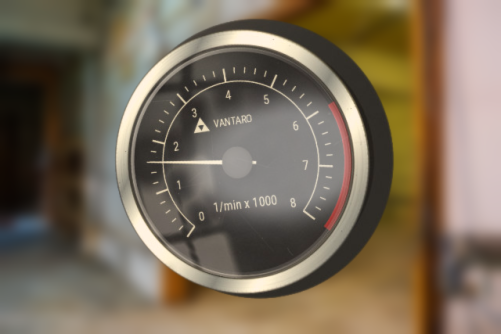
1600
